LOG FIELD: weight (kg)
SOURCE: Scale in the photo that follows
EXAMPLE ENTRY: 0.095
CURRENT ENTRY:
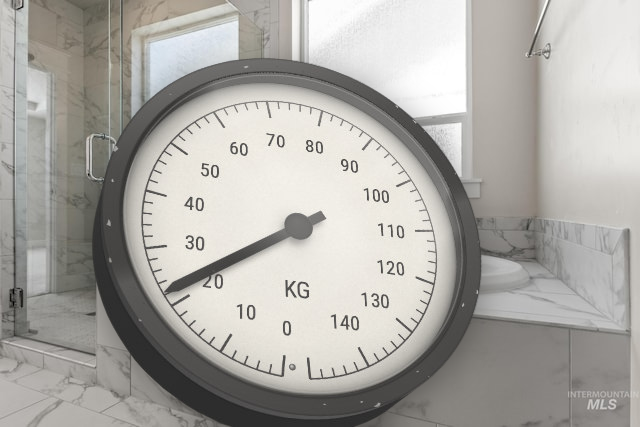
22
